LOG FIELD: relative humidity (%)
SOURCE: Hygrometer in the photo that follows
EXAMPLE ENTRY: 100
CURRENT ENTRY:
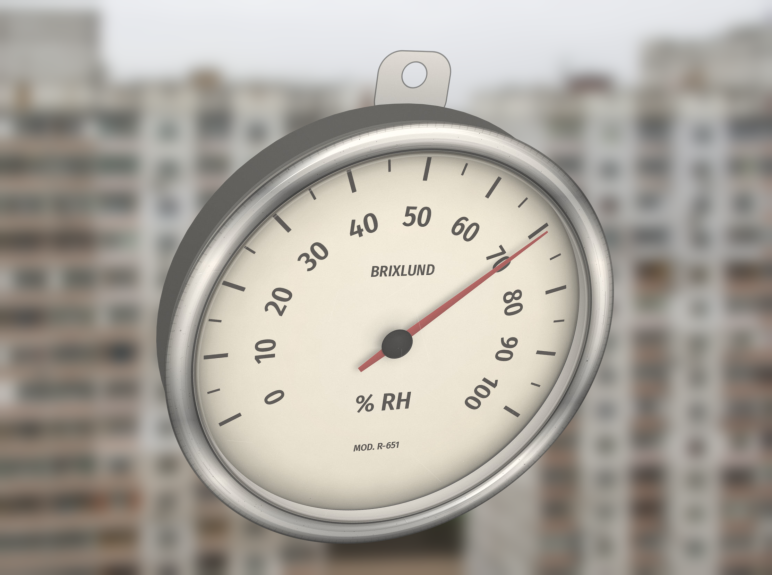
70
